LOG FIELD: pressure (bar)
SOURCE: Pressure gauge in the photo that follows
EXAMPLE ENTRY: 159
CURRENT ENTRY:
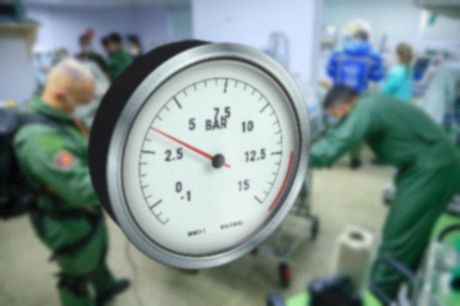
3.5
